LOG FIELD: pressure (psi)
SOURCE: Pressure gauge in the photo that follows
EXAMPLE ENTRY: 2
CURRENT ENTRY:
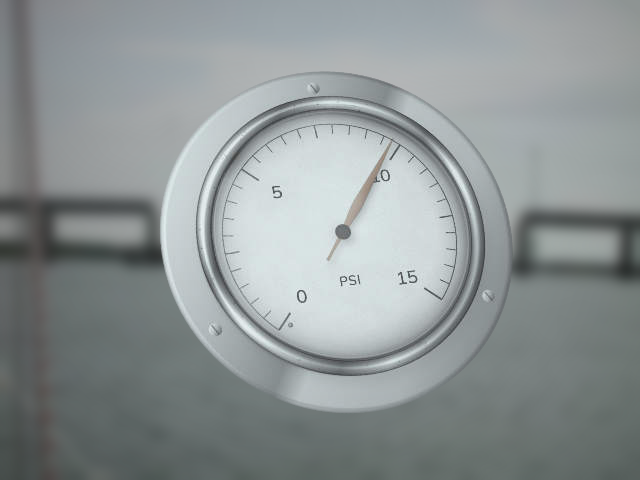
9.75
